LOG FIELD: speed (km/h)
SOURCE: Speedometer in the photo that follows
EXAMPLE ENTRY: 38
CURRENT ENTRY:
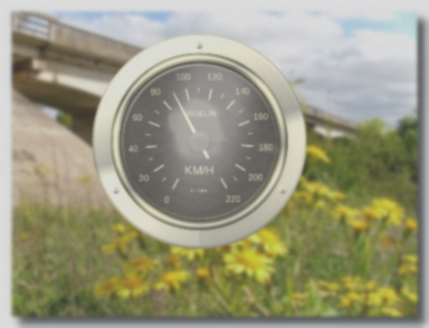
90
